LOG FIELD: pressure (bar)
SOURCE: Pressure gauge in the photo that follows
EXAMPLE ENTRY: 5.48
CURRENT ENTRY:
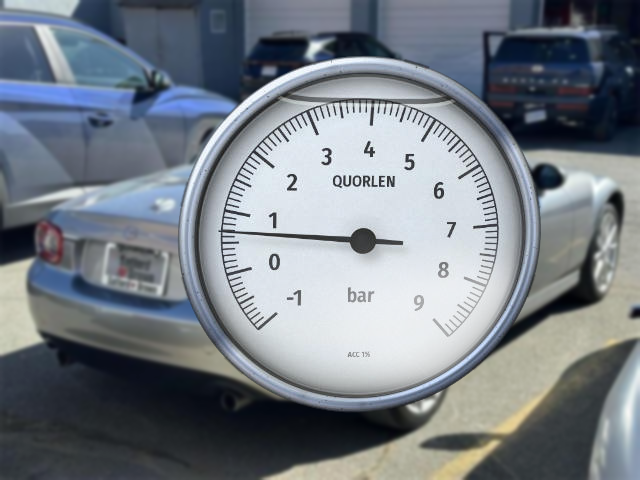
0.7
